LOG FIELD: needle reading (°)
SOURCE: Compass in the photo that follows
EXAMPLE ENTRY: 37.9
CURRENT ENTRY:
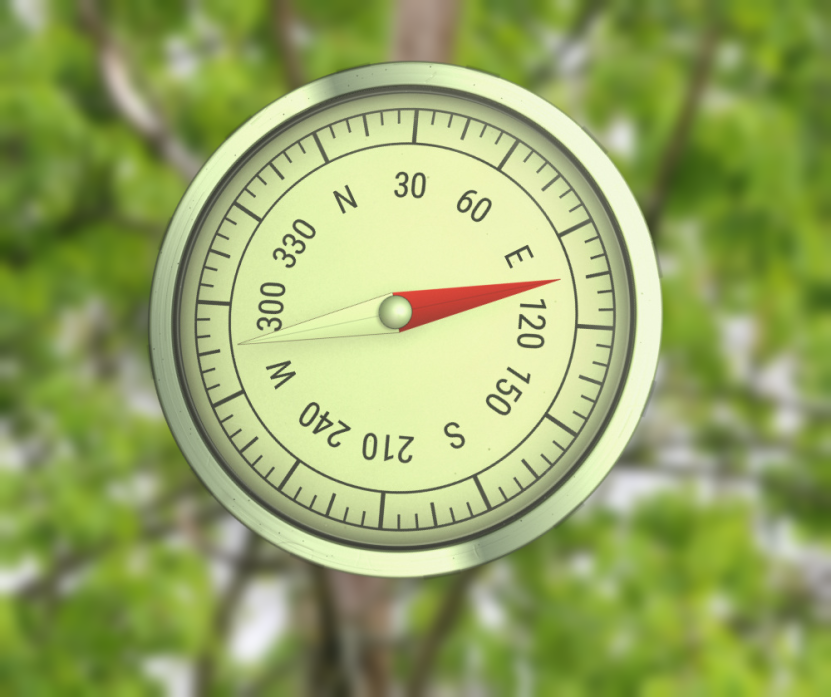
105
